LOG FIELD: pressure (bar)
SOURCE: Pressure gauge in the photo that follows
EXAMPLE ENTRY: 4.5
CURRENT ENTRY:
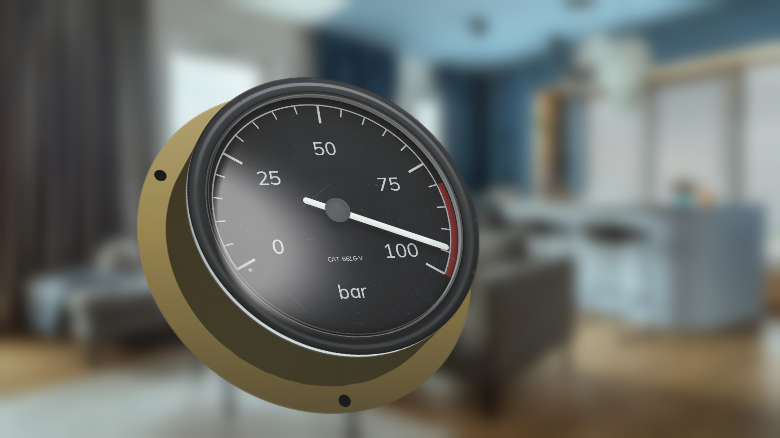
95
